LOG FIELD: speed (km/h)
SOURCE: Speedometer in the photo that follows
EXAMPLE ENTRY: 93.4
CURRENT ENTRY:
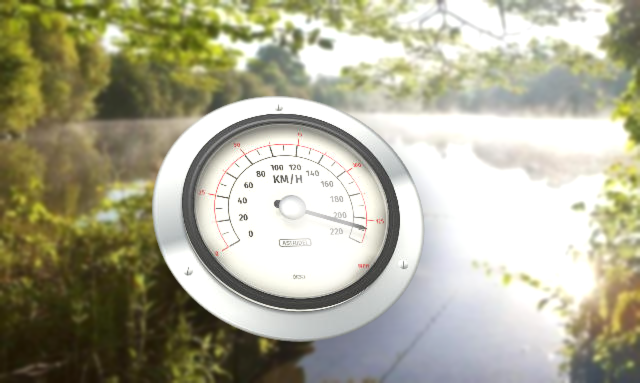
210
